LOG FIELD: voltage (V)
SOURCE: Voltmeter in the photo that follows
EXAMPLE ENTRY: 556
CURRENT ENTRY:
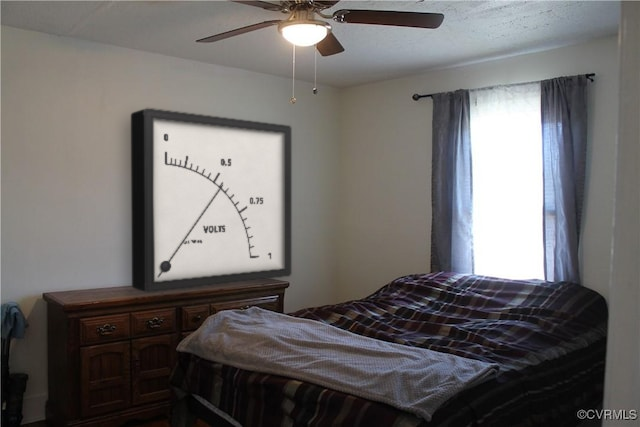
0.55
